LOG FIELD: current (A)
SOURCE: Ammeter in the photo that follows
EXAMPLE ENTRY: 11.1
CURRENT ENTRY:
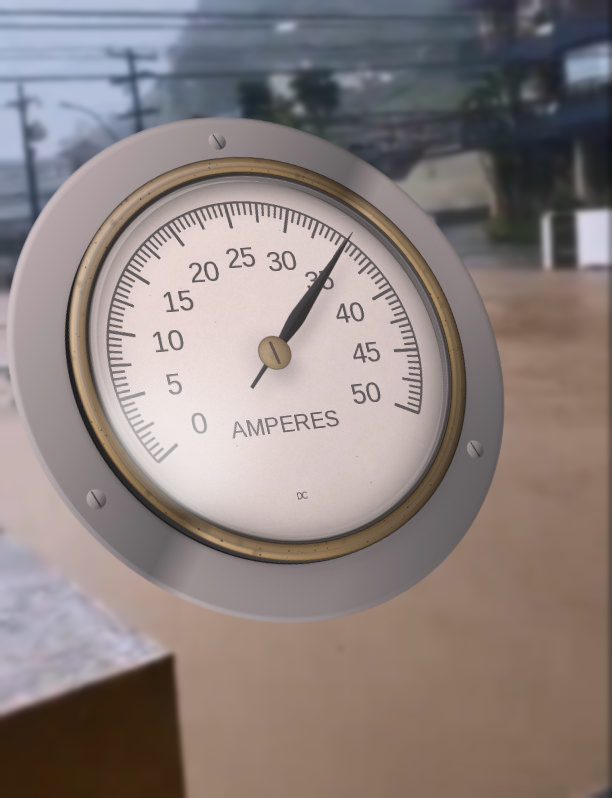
35
